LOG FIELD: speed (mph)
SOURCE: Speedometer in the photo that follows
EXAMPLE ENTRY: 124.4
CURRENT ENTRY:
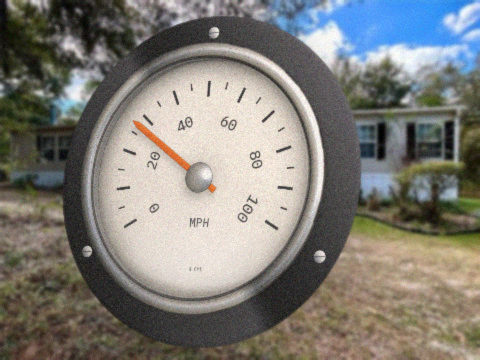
27.5
